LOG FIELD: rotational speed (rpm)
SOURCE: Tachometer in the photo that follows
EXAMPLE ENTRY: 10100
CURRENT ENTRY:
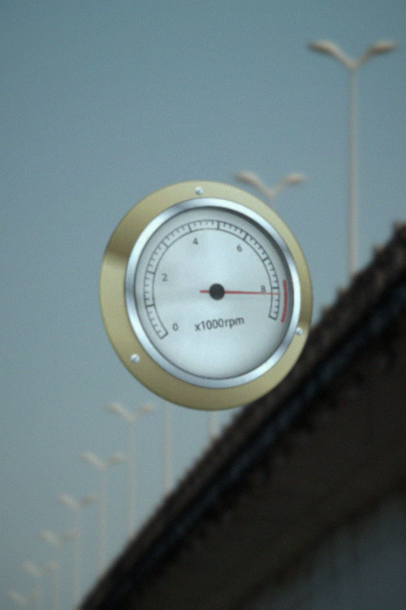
8200
